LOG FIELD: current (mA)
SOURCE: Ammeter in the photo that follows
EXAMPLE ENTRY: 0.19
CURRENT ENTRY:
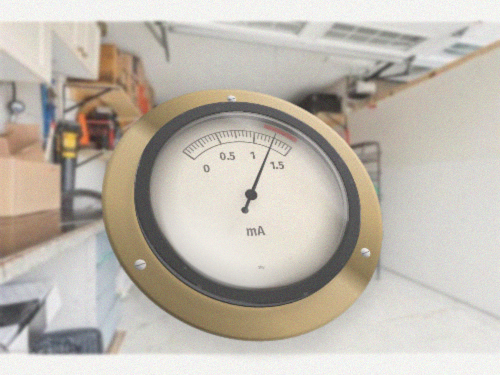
1.25
